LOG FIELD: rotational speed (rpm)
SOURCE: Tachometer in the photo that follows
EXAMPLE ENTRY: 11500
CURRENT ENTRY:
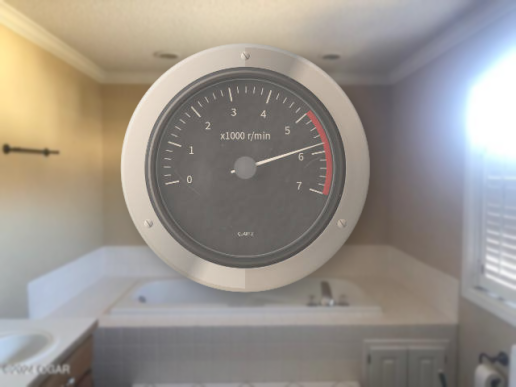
5800
